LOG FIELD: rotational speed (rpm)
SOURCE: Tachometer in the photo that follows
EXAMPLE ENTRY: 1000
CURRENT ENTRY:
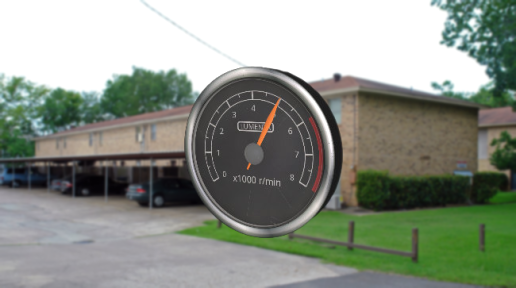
5000
